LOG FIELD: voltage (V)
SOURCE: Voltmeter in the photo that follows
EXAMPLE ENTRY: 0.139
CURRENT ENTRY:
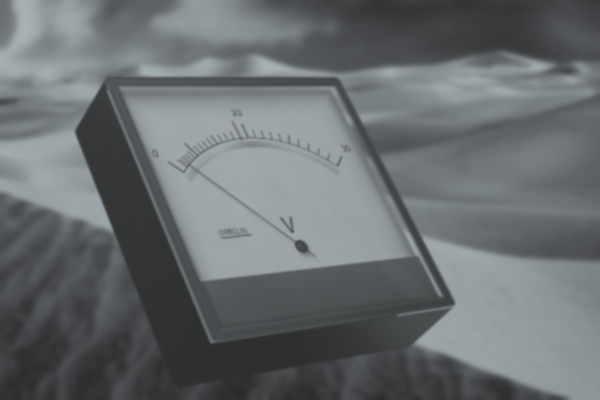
5
